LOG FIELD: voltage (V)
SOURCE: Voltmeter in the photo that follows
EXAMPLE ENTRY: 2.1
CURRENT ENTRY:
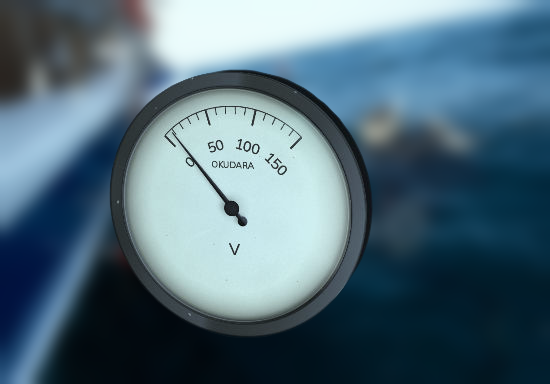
10
